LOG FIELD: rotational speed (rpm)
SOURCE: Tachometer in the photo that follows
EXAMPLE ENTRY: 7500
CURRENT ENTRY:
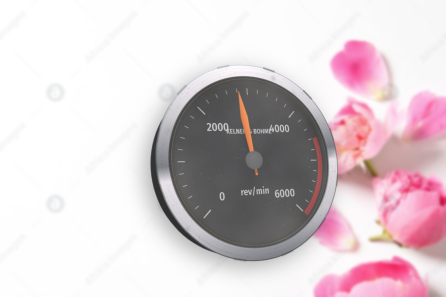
2800
